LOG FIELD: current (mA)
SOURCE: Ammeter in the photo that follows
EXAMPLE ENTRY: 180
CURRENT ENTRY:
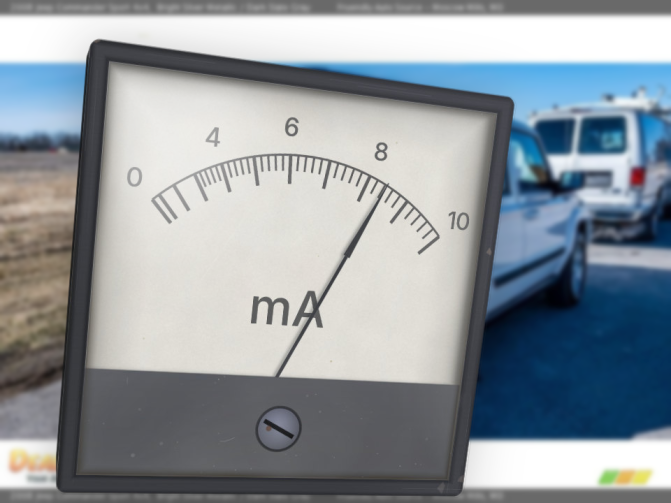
8.4
